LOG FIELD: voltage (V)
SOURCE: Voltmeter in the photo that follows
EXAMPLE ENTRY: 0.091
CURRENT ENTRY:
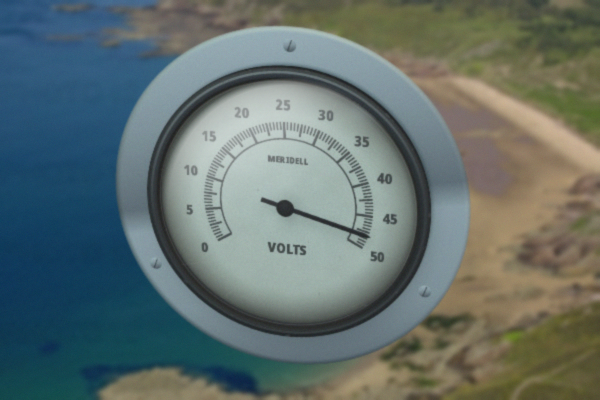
47.5
